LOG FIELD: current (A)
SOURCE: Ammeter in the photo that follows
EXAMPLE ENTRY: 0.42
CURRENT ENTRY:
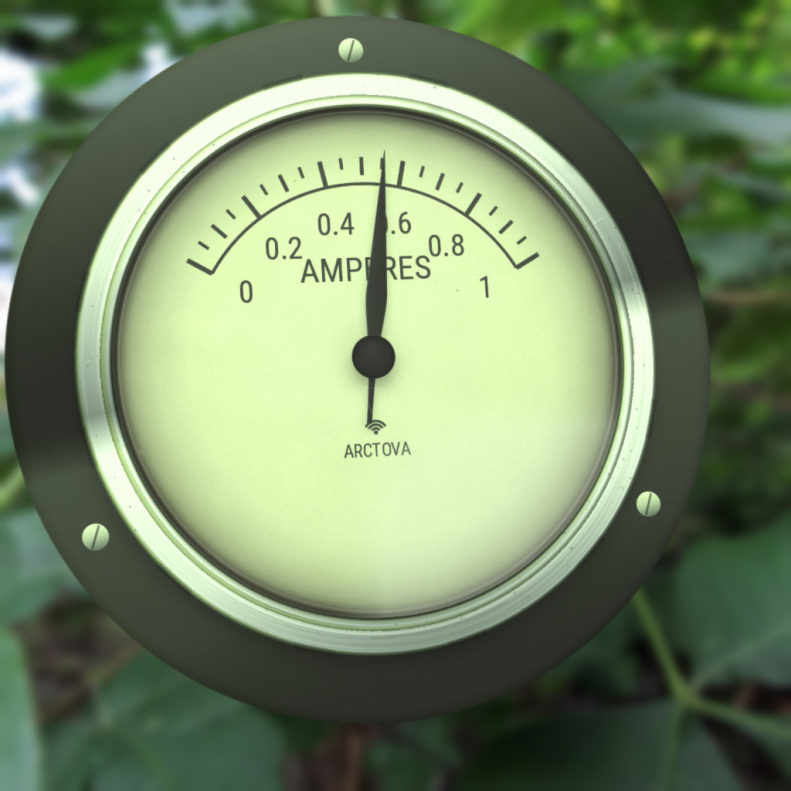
0.55
